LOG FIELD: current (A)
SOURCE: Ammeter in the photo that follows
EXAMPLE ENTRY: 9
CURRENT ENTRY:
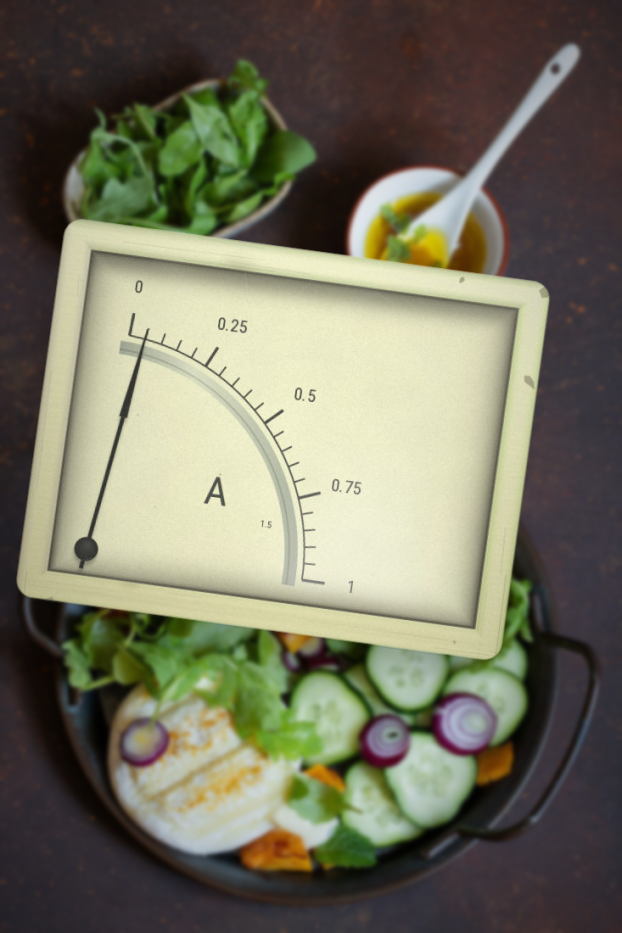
0.05
